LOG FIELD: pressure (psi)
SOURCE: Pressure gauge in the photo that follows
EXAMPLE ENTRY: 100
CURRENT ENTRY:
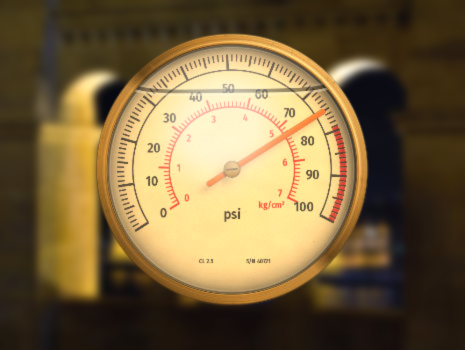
75
